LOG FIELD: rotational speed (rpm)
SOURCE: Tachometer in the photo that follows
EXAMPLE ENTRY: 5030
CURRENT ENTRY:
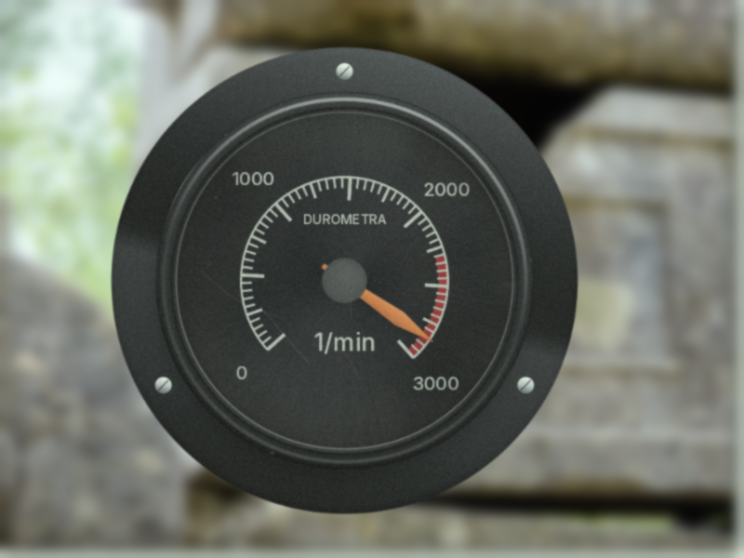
2850
